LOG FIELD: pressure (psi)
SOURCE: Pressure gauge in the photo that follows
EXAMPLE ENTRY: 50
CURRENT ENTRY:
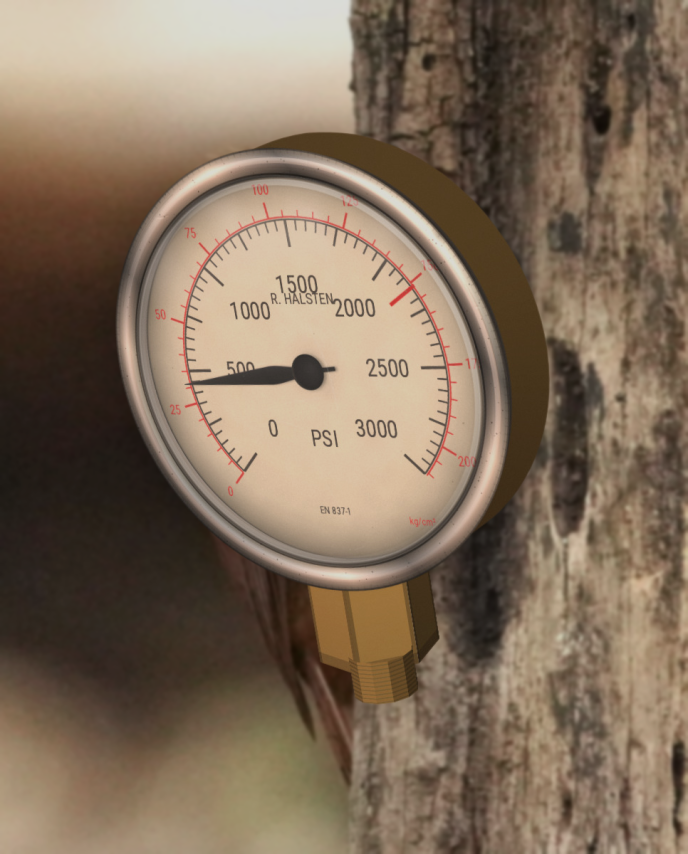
450
